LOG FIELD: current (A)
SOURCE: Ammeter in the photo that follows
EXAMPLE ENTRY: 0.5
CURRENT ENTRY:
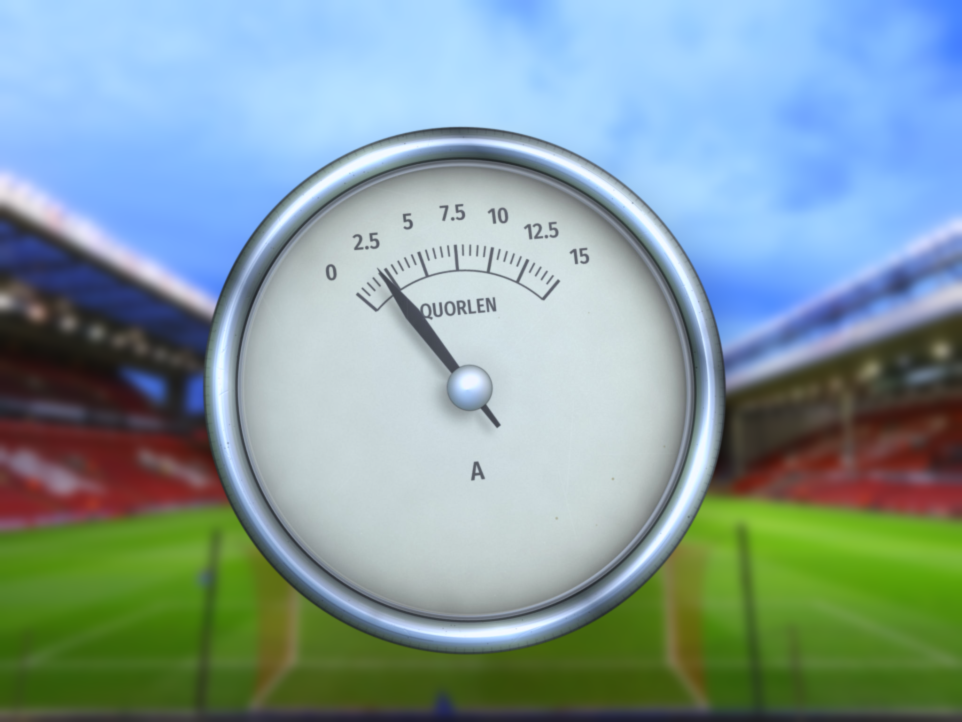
2
